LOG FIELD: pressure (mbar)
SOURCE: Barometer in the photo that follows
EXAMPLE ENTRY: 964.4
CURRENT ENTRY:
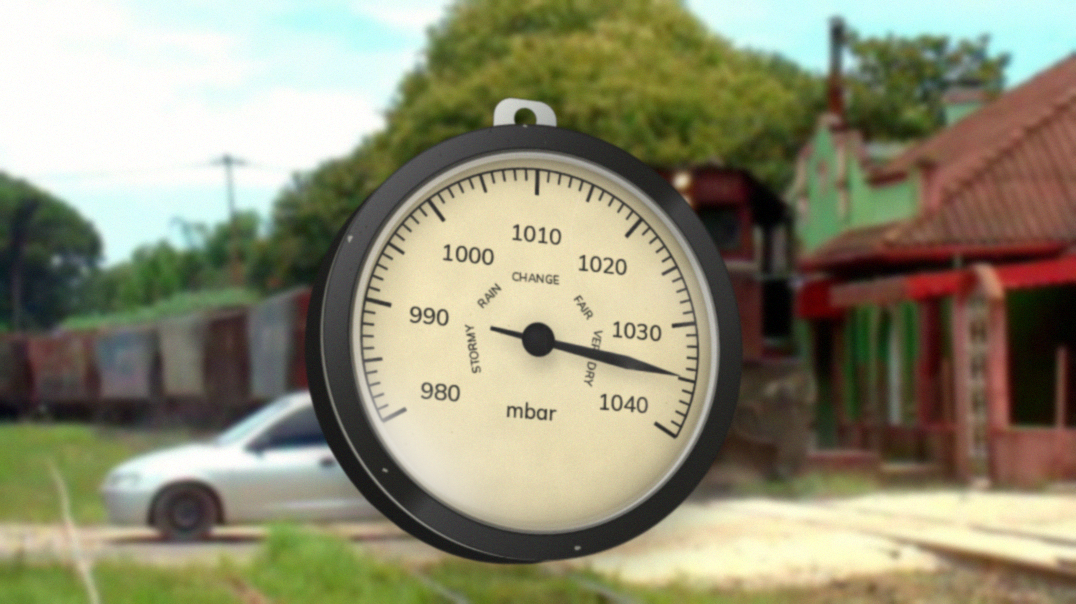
1035
